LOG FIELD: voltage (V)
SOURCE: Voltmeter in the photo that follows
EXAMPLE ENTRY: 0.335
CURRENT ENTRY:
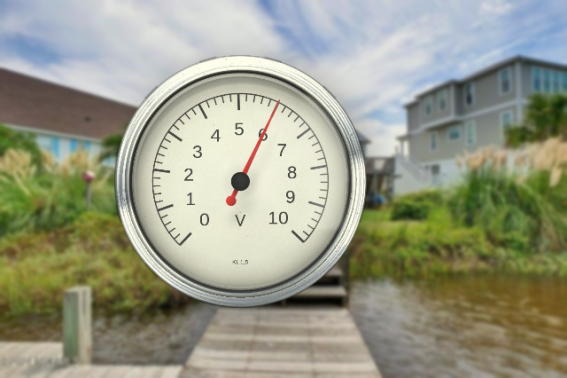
6
